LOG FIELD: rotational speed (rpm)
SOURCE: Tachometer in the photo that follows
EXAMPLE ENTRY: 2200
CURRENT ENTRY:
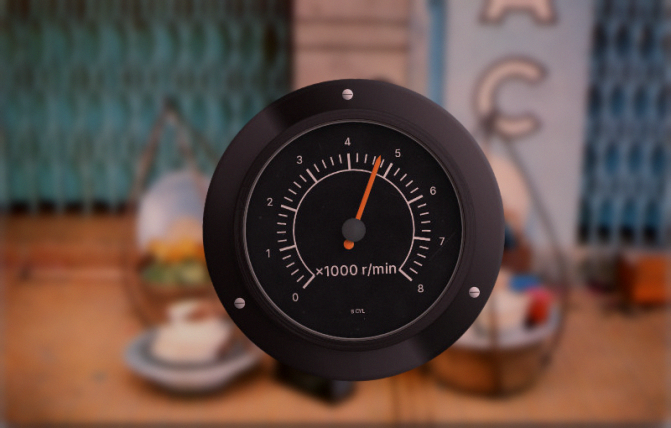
4700
